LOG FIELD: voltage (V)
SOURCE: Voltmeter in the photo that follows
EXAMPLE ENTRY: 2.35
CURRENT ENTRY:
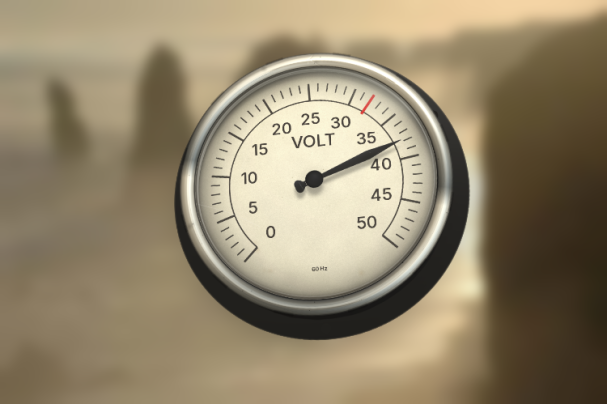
38
